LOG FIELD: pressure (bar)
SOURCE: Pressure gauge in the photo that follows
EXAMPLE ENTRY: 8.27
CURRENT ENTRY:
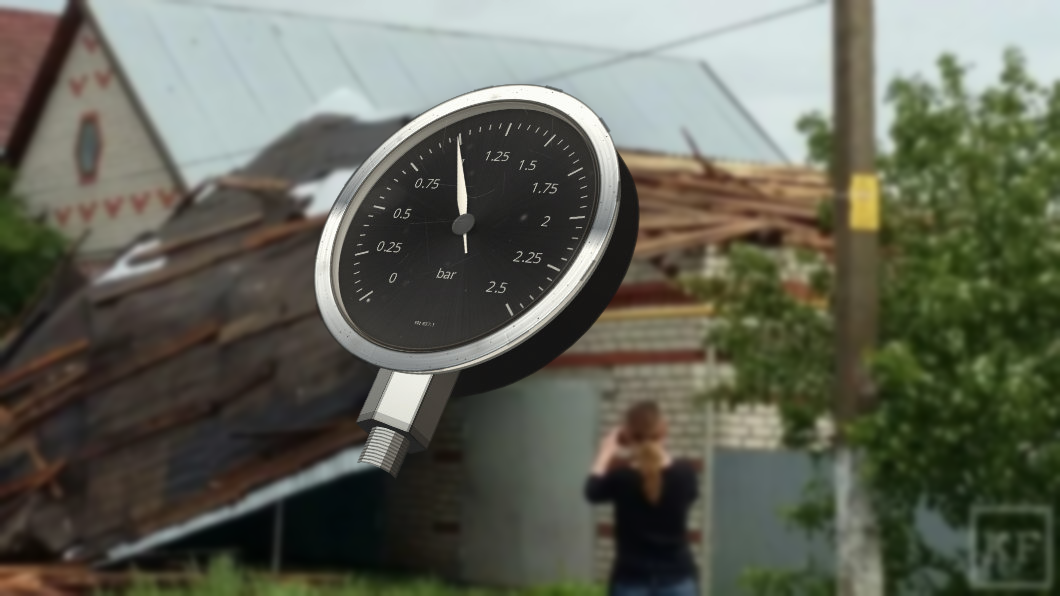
1
